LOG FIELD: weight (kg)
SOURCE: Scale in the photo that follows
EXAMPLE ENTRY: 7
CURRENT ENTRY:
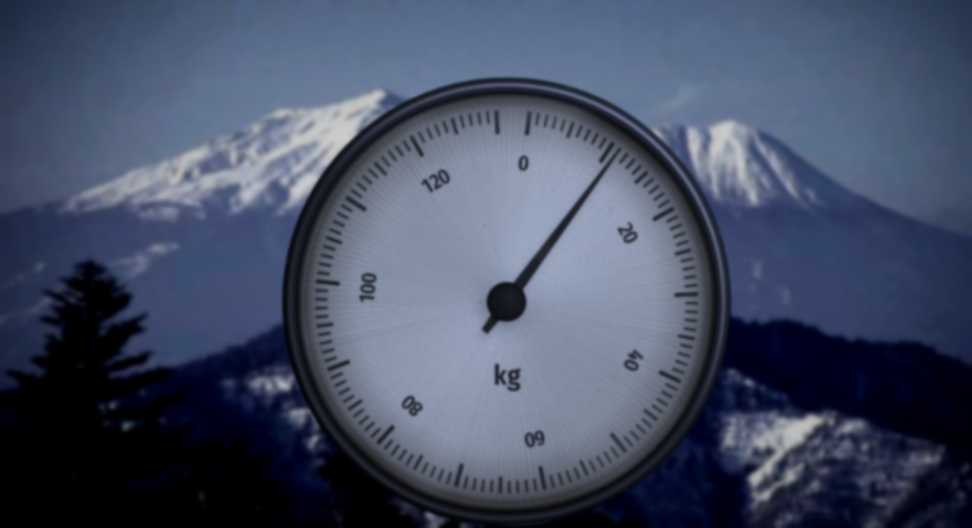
11
